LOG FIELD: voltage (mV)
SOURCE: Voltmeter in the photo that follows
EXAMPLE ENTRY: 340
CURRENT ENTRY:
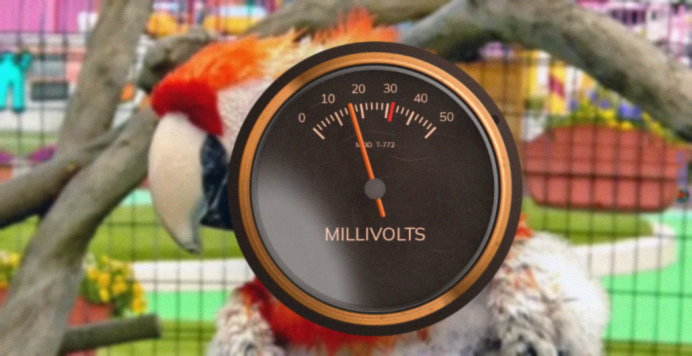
16
